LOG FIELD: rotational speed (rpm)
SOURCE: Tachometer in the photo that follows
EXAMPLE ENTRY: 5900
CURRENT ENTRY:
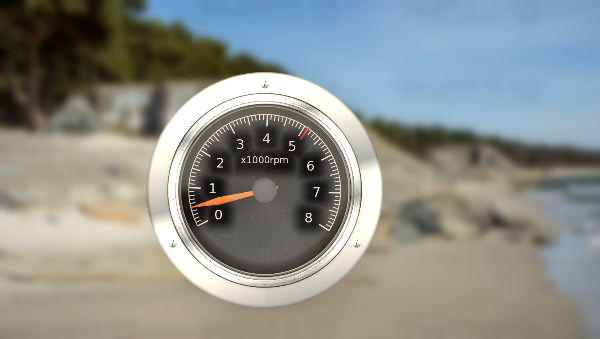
500
